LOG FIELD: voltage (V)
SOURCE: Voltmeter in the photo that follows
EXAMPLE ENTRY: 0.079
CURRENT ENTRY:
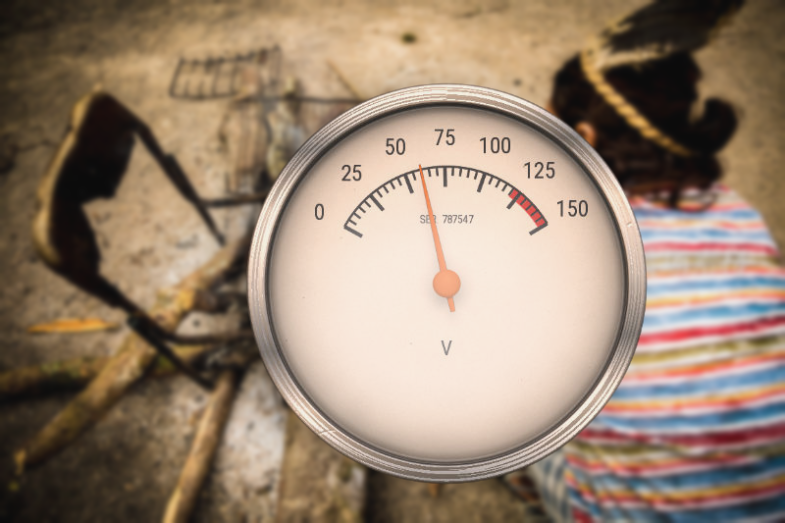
60
